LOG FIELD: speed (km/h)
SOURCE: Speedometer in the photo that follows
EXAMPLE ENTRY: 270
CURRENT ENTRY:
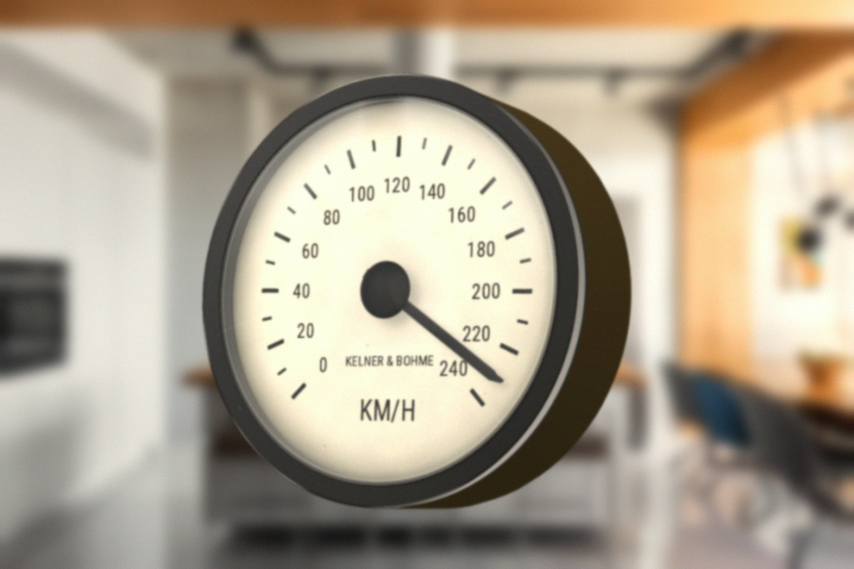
230
